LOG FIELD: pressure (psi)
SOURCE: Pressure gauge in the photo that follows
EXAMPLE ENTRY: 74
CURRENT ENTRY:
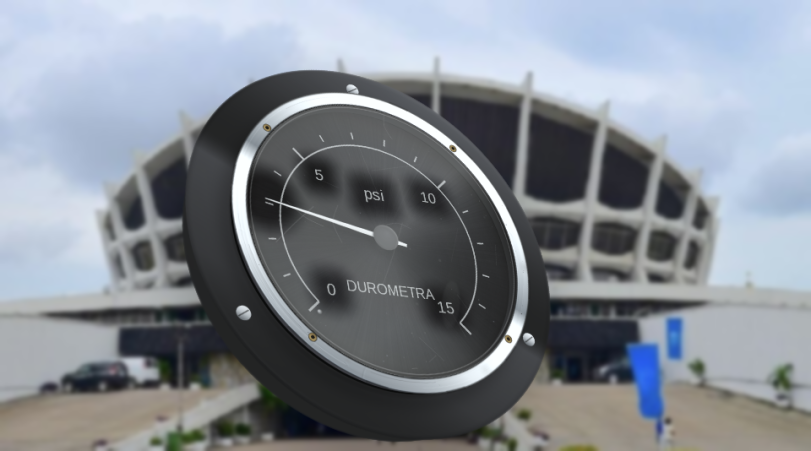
3
